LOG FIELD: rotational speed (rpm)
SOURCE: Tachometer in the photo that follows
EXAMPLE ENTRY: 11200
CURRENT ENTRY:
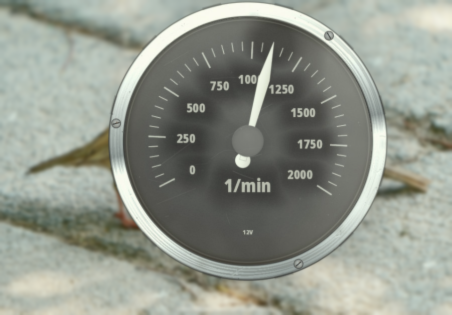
1100
